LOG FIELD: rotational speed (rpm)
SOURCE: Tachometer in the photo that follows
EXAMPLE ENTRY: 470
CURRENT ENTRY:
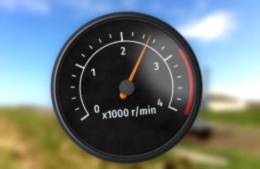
2500
